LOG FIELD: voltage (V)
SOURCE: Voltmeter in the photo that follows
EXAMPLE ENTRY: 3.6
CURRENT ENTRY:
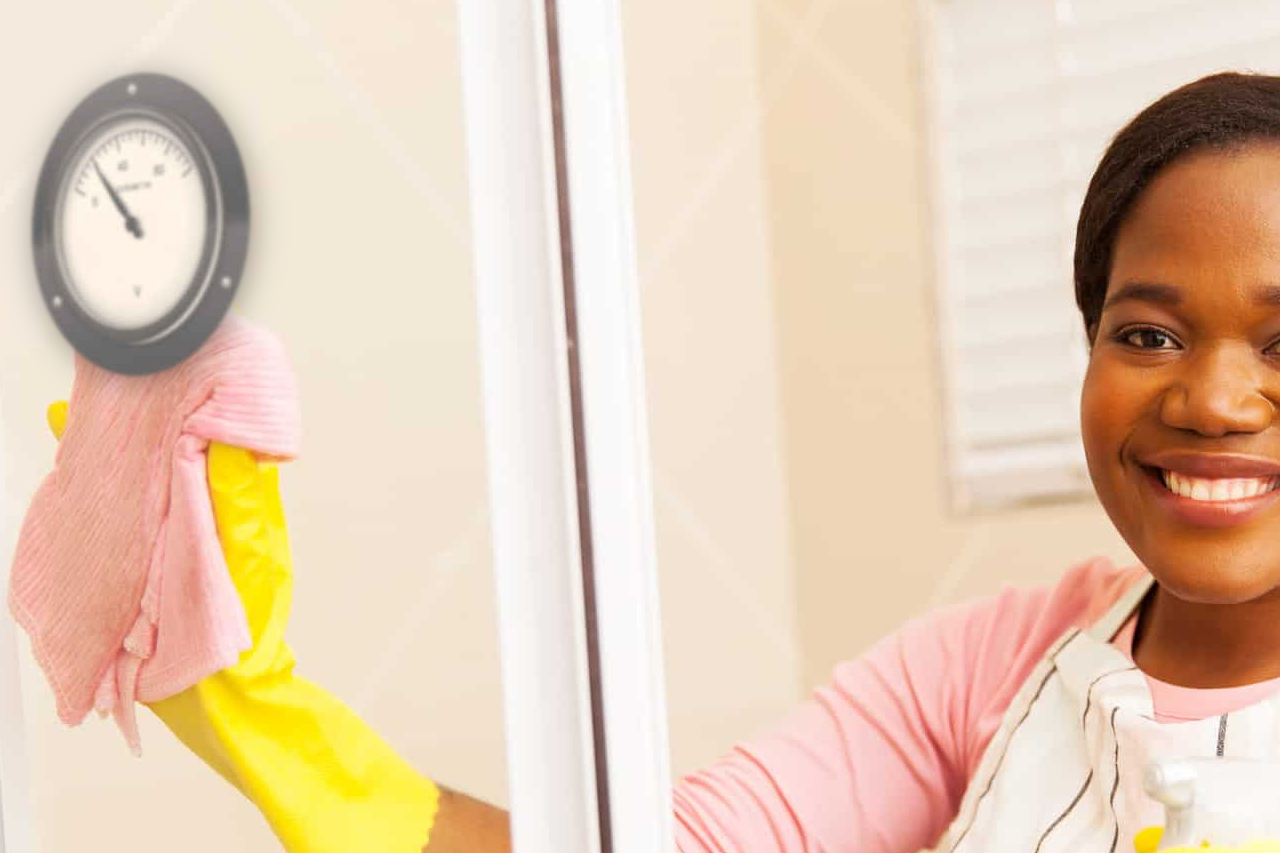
20
